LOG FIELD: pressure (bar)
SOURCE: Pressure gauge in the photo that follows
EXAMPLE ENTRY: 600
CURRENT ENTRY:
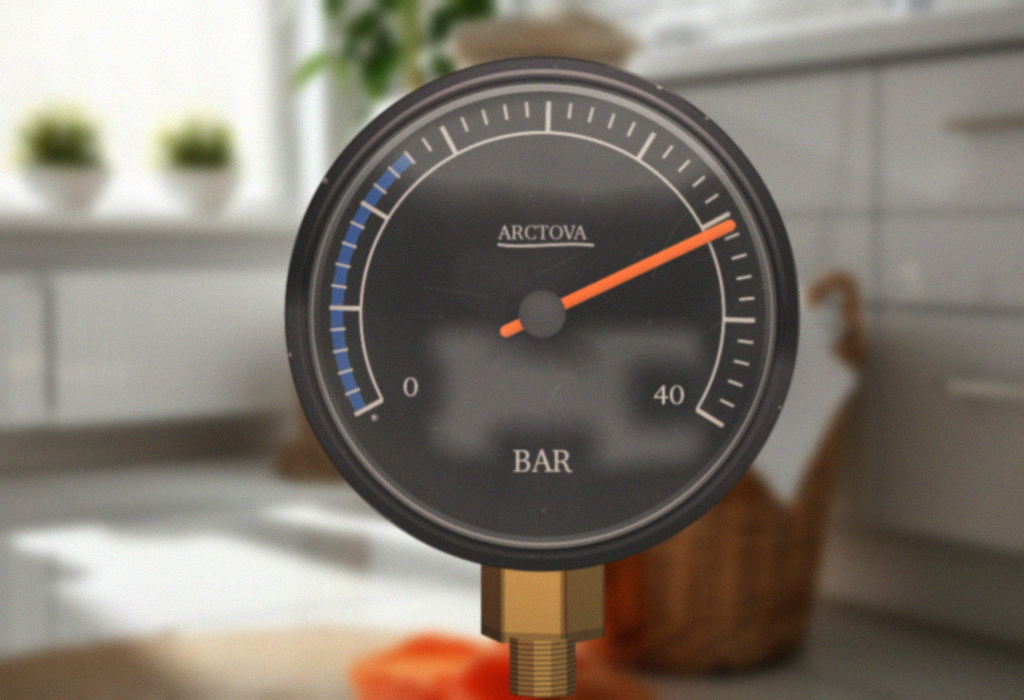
30.5
